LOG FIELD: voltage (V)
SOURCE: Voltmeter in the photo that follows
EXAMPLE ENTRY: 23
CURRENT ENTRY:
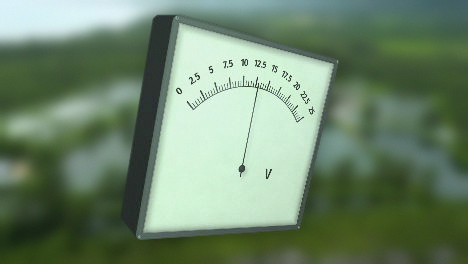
12.5
